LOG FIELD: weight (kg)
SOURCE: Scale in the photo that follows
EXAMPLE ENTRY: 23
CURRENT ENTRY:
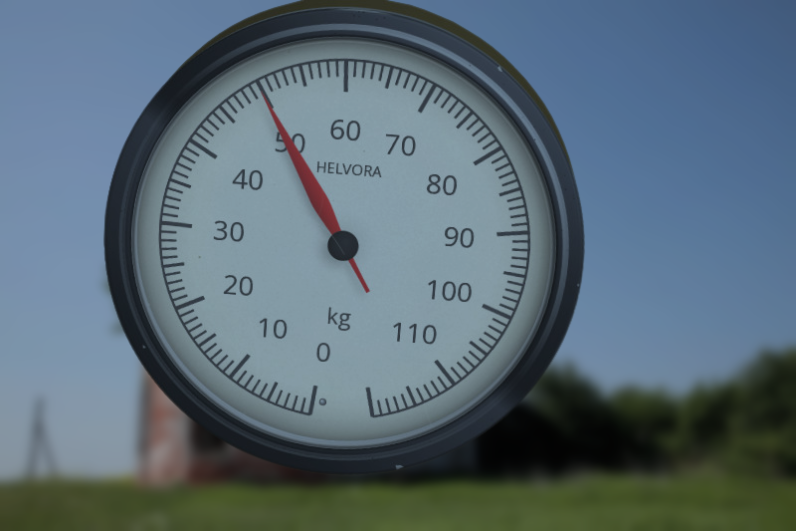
50
